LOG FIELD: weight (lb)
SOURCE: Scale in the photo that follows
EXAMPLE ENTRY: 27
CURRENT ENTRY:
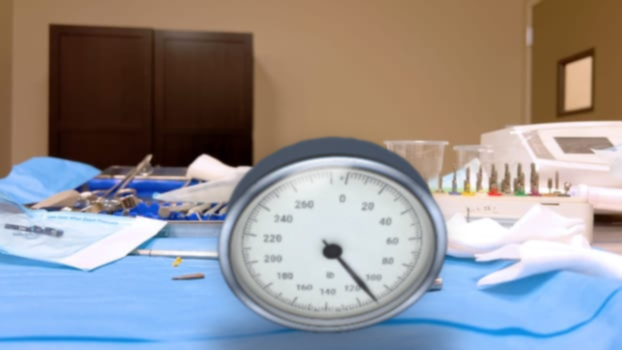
110
